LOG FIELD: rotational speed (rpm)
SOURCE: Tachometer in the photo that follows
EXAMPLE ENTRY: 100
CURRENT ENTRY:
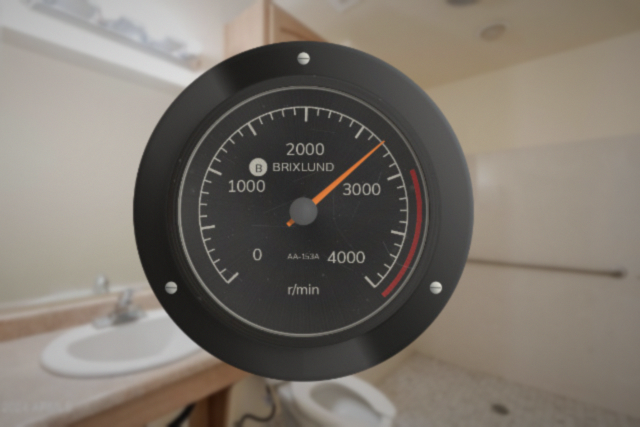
2700
